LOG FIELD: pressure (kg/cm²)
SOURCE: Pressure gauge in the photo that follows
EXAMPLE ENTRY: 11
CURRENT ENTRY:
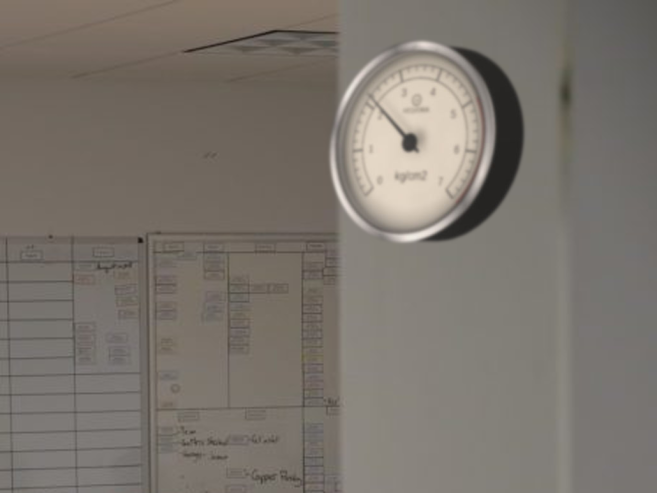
2.2
